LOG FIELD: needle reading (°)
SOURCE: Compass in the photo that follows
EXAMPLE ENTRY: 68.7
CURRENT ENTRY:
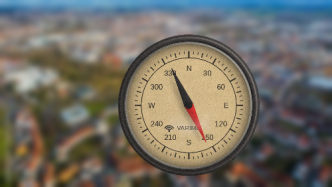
155
